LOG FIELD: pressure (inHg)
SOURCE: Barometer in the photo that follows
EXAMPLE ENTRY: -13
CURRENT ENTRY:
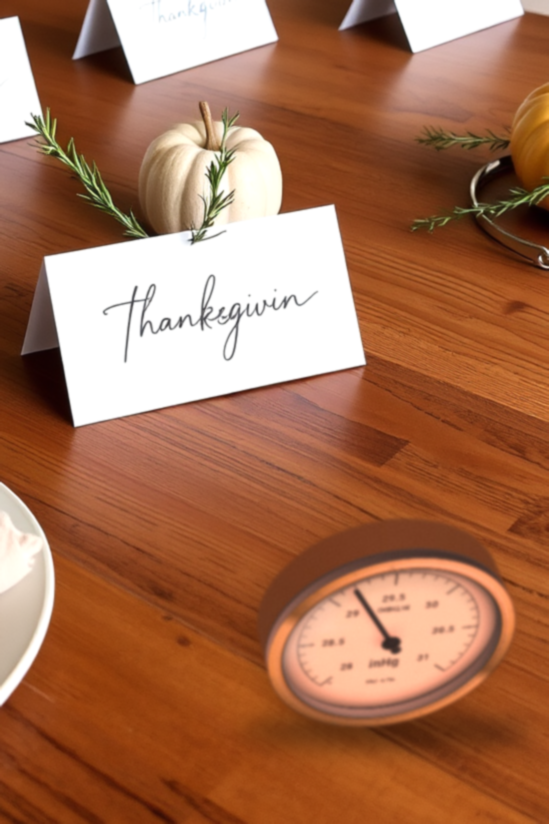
29.2
